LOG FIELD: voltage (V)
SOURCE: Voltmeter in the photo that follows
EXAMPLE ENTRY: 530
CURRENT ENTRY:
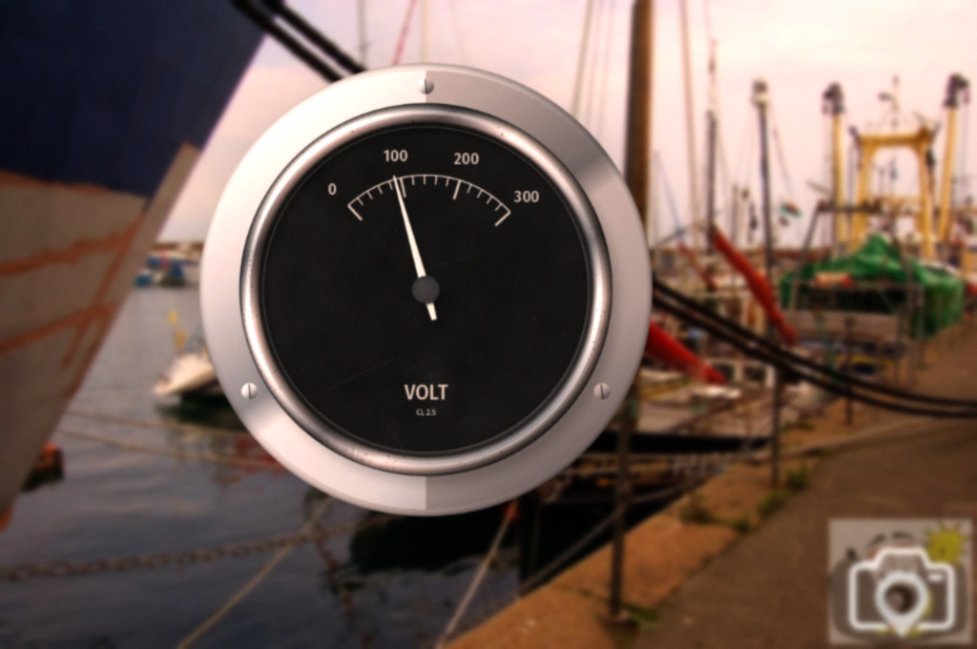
90
